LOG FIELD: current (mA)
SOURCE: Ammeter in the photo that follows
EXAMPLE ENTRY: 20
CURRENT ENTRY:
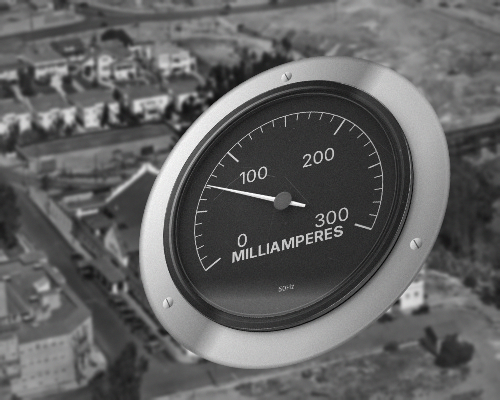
70
